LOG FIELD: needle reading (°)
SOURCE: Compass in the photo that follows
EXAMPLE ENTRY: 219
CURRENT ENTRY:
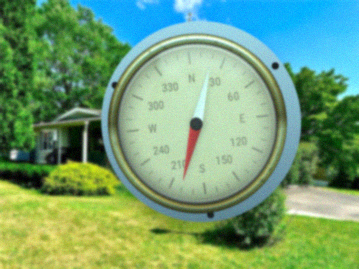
200
